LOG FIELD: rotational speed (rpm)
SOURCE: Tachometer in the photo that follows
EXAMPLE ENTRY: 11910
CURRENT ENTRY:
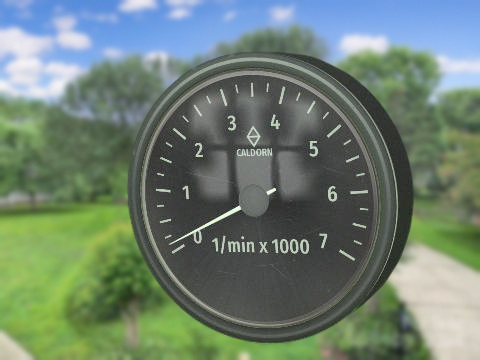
125
